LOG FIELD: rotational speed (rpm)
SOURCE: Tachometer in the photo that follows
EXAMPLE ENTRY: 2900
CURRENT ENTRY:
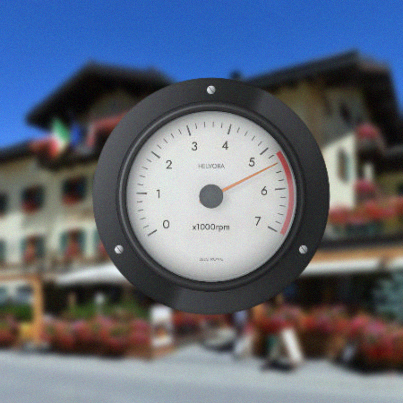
5400
